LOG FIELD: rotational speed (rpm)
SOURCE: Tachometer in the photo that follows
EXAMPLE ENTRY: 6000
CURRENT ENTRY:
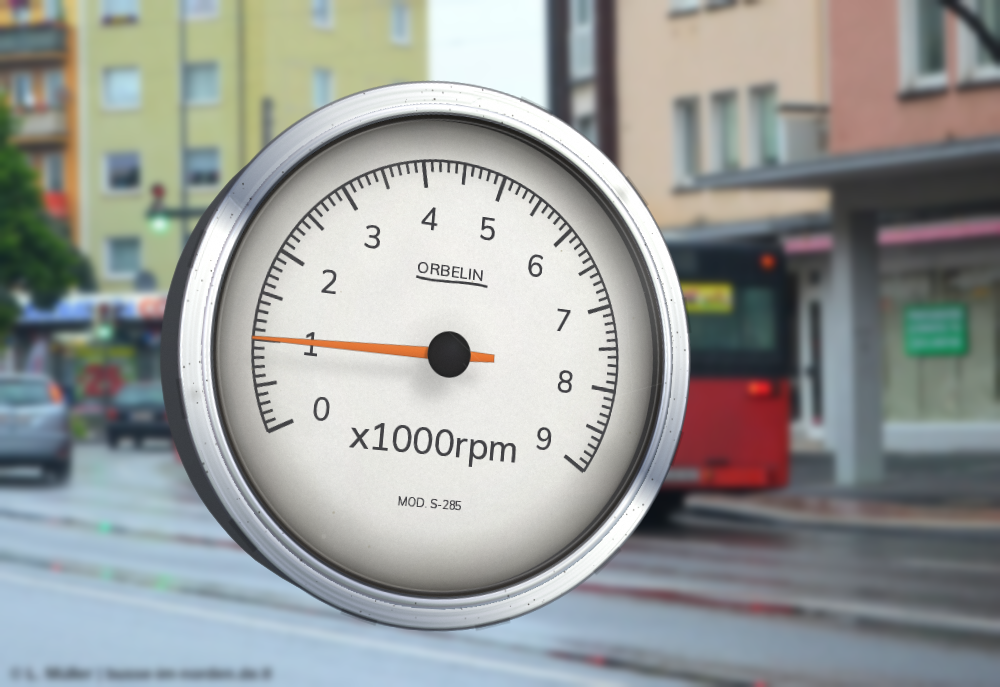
1000
